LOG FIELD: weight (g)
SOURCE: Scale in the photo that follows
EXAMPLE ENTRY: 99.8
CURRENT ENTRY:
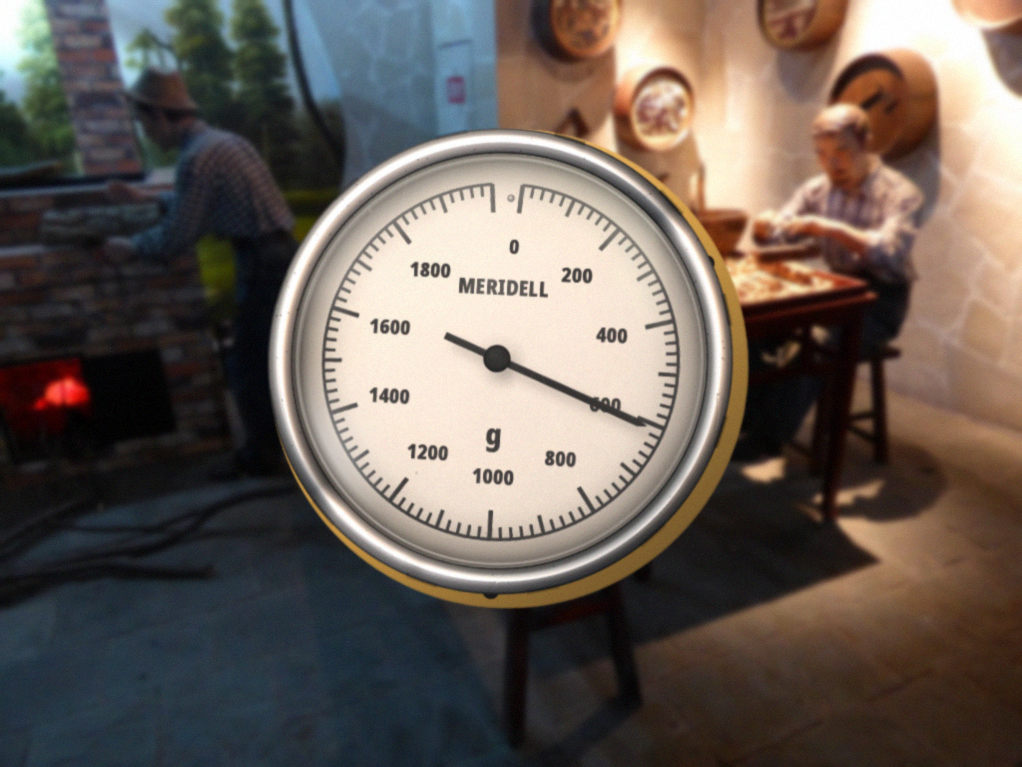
610
